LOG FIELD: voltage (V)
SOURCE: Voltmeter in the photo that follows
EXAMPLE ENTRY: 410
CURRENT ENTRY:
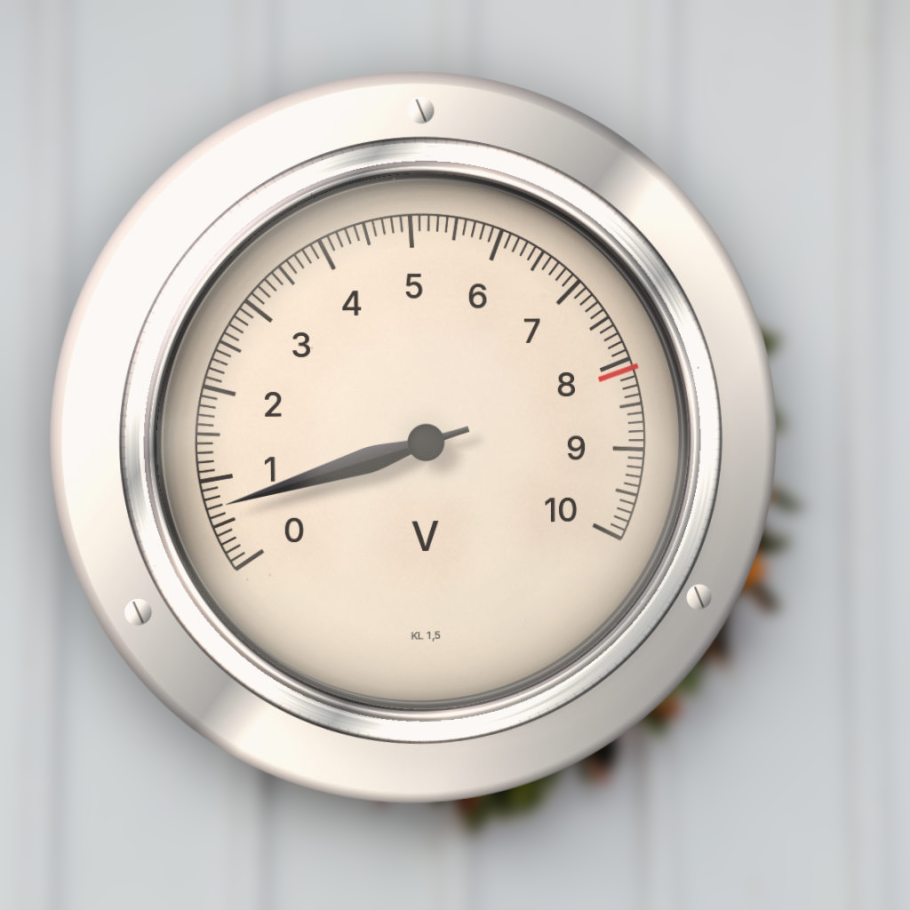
0.7
